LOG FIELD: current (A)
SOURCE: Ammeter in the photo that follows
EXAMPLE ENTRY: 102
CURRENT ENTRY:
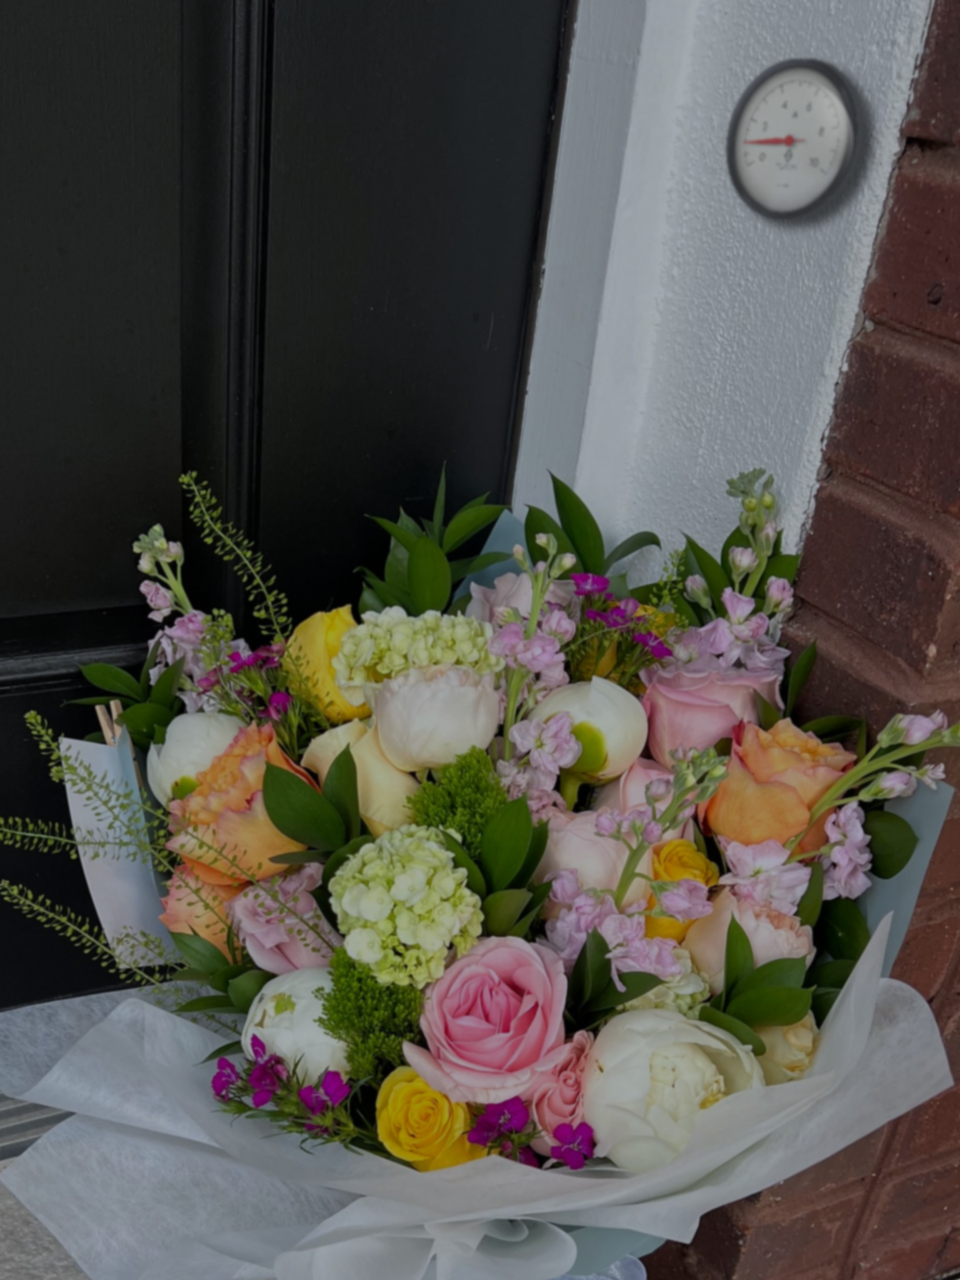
1
